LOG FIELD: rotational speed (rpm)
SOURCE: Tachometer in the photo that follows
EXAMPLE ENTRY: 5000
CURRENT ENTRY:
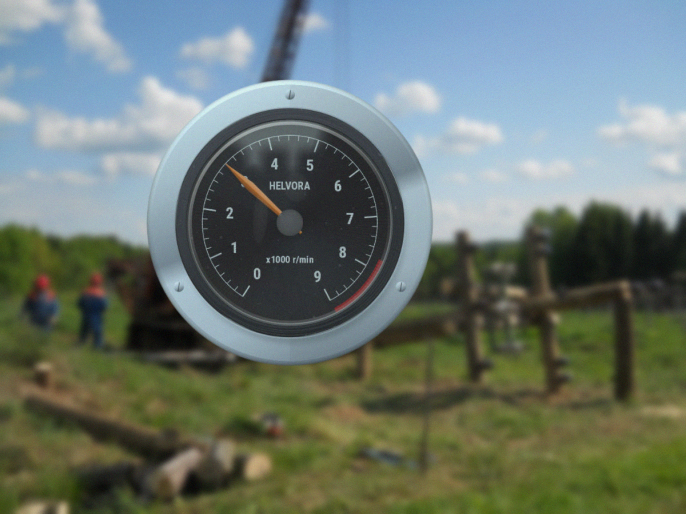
3000
